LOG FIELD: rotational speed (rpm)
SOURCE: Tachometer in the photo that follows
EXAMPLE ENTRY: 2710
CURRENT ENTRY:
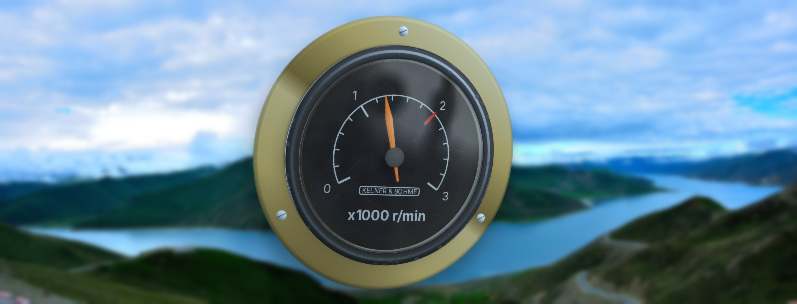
1300
